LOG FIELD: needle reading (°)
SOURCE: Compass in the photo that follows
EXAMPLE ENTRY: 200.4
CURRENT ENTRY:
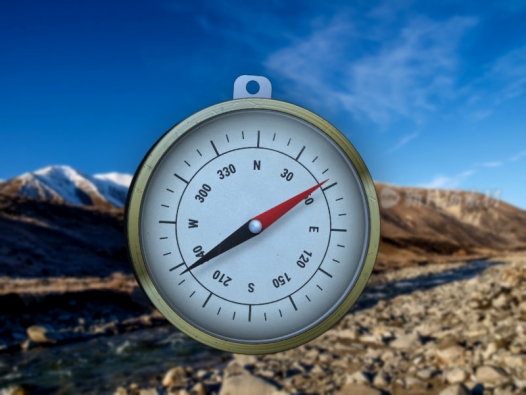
55
